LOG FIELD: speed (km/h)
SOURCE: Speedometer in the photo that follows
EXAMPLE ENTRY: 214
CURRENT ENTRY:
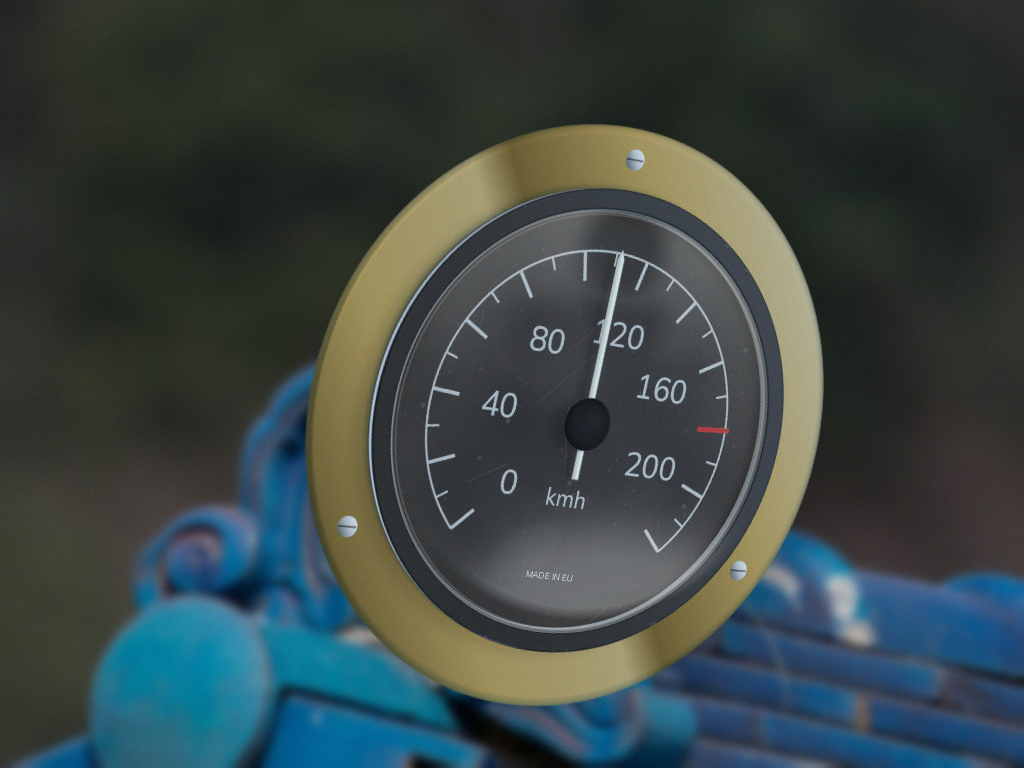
110
